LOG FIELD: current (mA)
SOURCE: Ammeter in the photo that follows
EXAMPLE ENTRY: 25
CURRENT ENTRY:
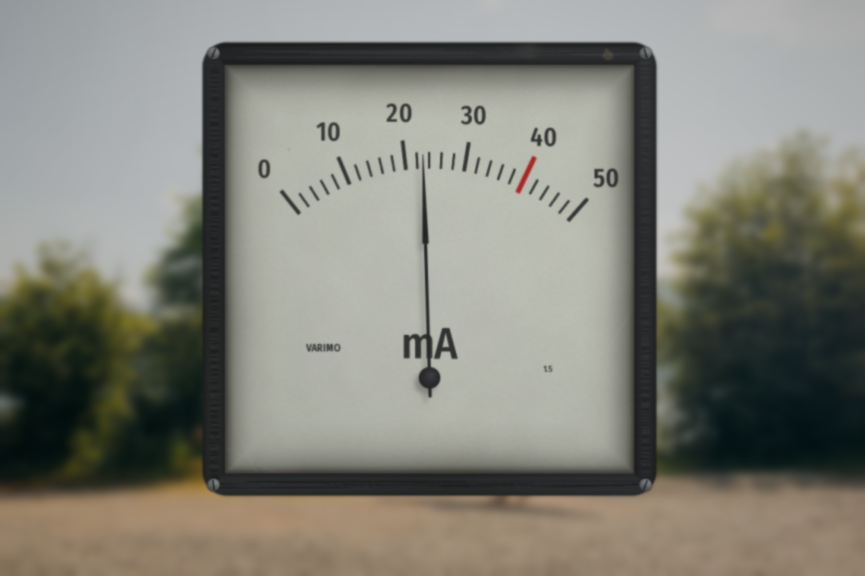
23
